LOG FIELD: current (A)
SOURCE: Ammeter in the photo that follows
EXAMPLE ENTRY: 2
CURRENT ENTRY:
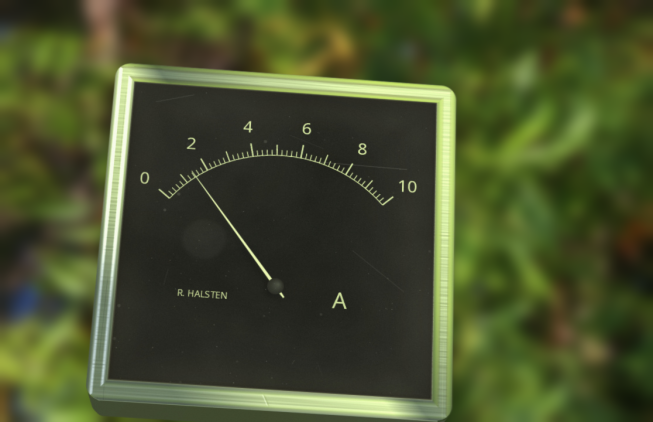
1.4
